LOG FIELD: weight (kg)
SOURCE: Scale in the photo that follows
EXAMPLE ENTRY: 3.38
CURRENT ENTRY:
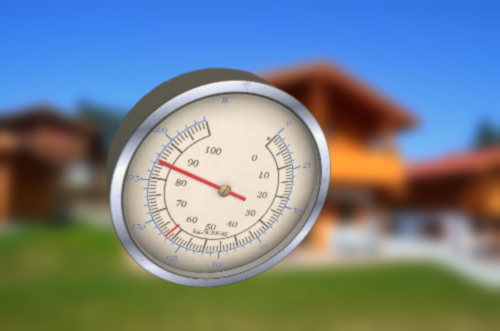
85
